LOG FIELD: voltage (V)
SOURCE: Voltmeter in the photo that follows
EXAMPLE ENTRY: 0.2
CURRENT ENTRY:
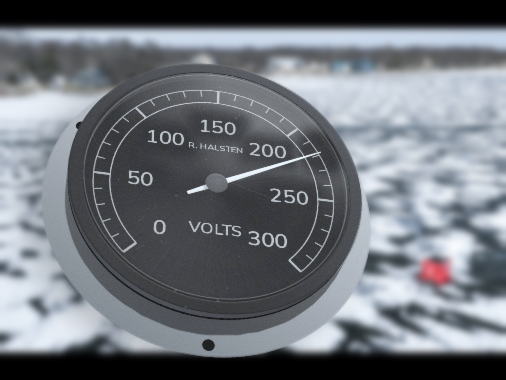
220
